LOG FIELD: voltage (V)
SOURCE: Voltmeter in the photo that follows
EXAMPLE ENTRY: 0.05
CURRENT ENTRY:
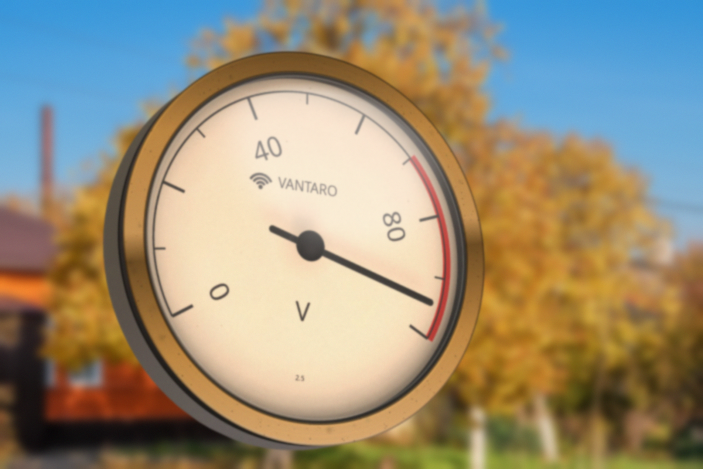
95
